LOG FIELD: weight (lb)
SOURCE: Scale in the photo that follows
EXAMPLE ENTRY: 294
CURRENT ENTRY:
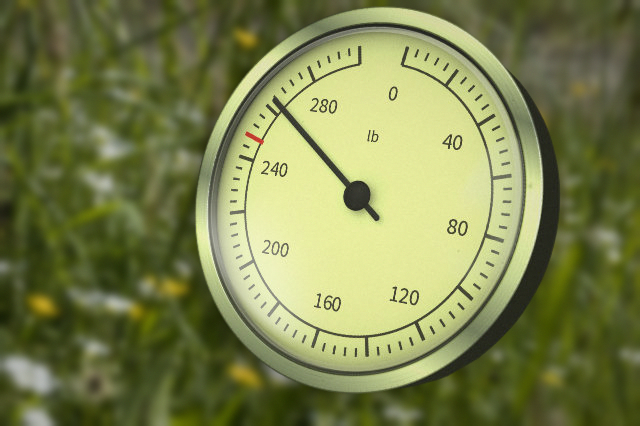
264
